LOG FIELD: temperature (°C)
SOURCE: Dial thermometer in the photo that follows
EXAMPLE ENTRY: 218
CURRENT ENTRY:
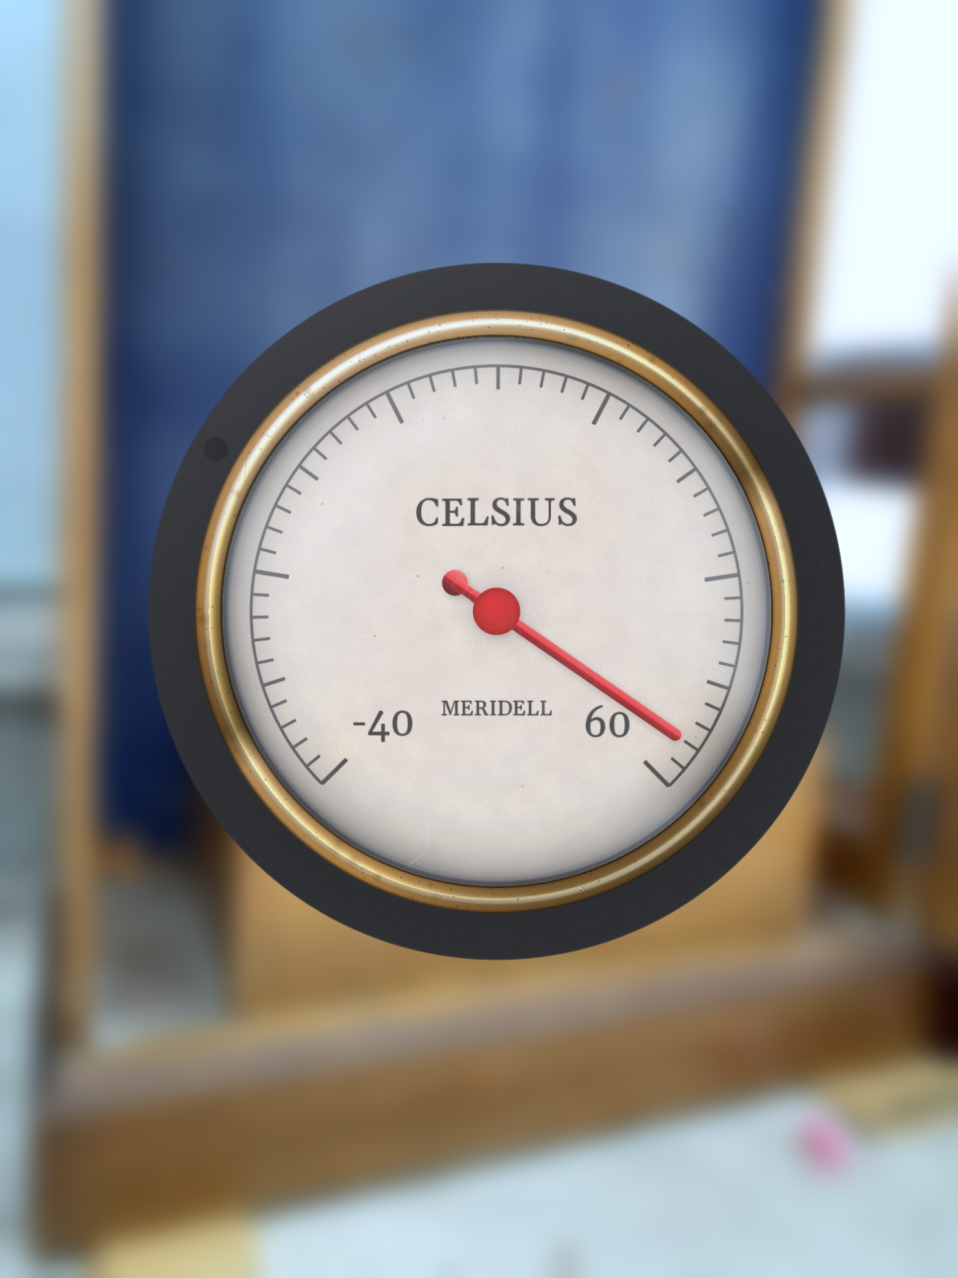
56
